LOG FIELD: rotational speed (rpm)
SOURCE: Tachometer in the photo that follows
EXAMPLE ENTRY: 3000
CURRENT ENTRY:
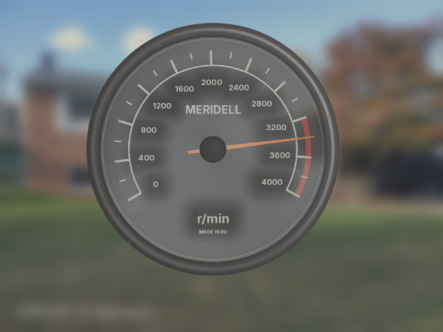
3400
